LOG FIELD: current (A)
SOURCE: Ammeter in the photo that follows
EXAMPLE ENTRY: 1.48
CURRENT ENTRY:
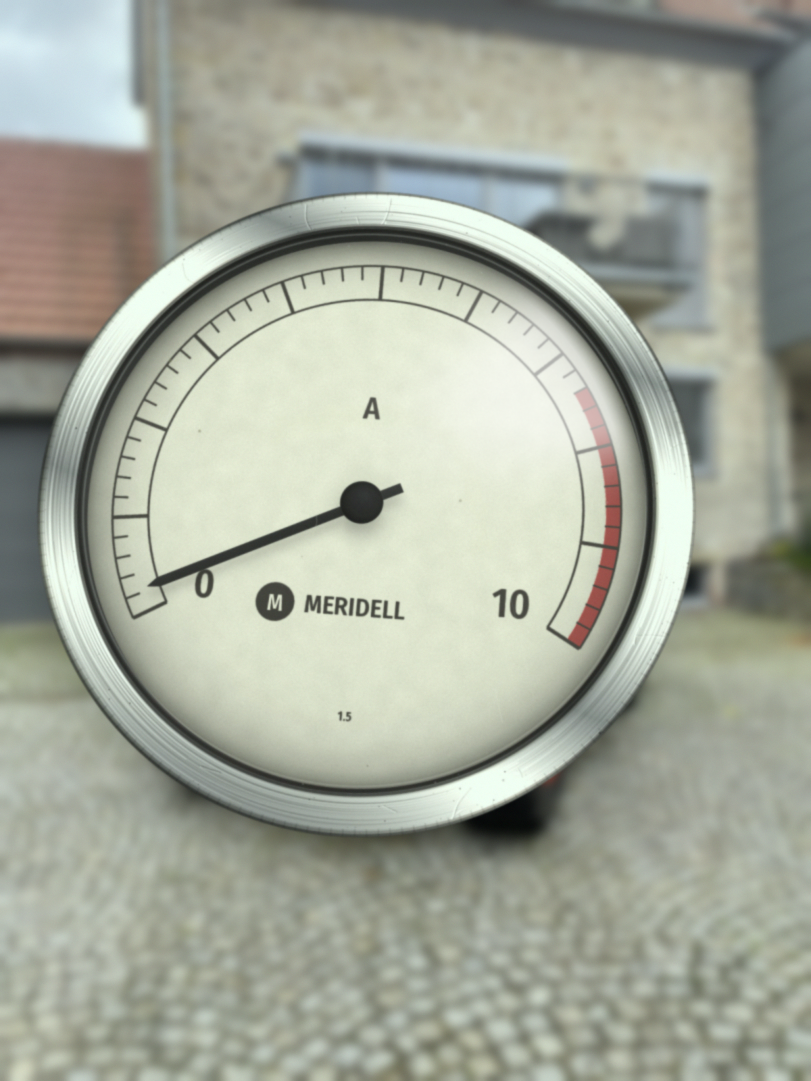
0.2
